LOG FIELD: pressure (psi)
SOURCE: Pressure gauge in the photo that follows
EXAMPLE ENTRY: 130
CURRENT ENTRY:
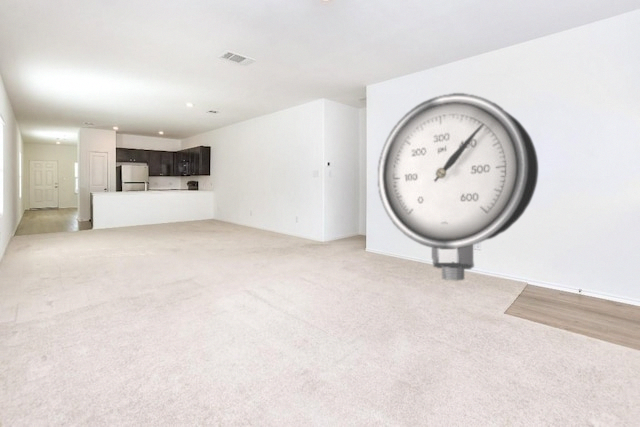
400
